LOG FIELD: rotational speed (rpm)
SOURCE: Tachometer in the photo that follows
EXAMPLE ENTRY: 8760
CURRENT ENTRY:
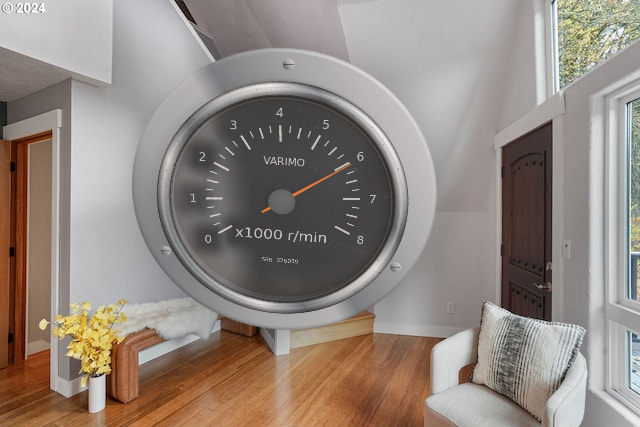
6000
